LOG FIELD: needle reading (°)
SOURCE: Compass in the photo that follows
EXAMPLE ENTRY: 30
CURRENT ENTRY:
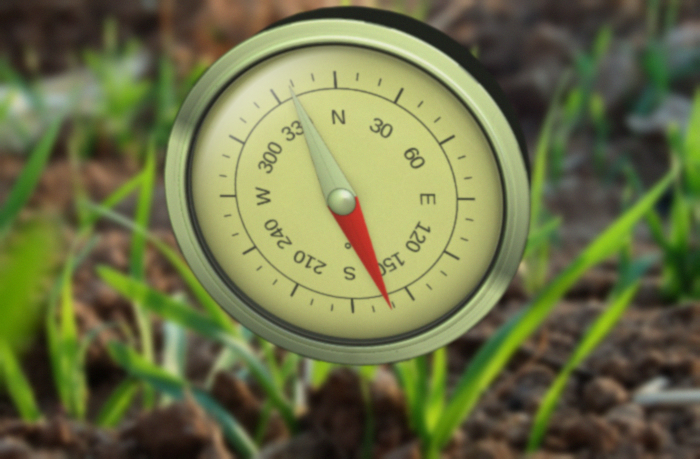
160
